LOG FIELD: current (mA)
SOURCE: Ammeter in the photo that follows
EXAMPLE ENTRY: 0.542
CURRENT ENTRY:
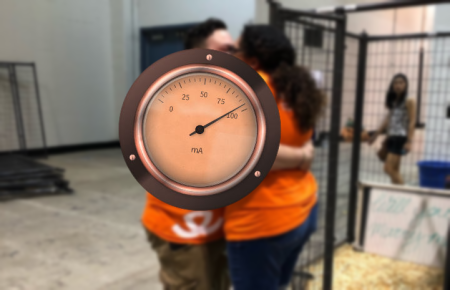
95
